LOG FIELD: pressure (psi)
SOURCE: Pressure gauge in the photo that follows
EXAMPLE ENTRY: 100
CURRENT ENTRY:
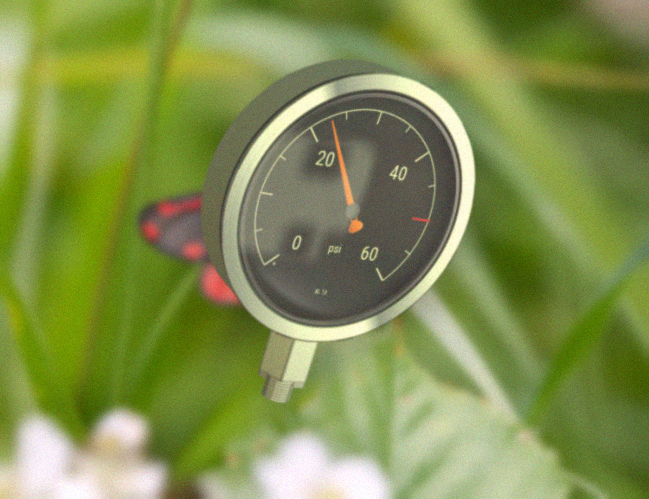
22.5
